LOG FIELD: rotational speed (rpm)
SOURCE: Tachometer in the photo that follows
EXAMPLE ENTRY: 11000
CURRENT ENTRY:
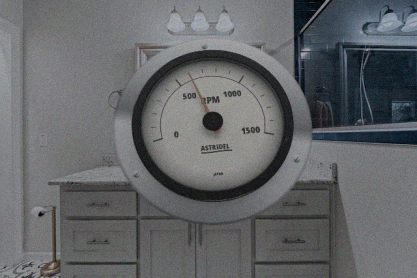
600
